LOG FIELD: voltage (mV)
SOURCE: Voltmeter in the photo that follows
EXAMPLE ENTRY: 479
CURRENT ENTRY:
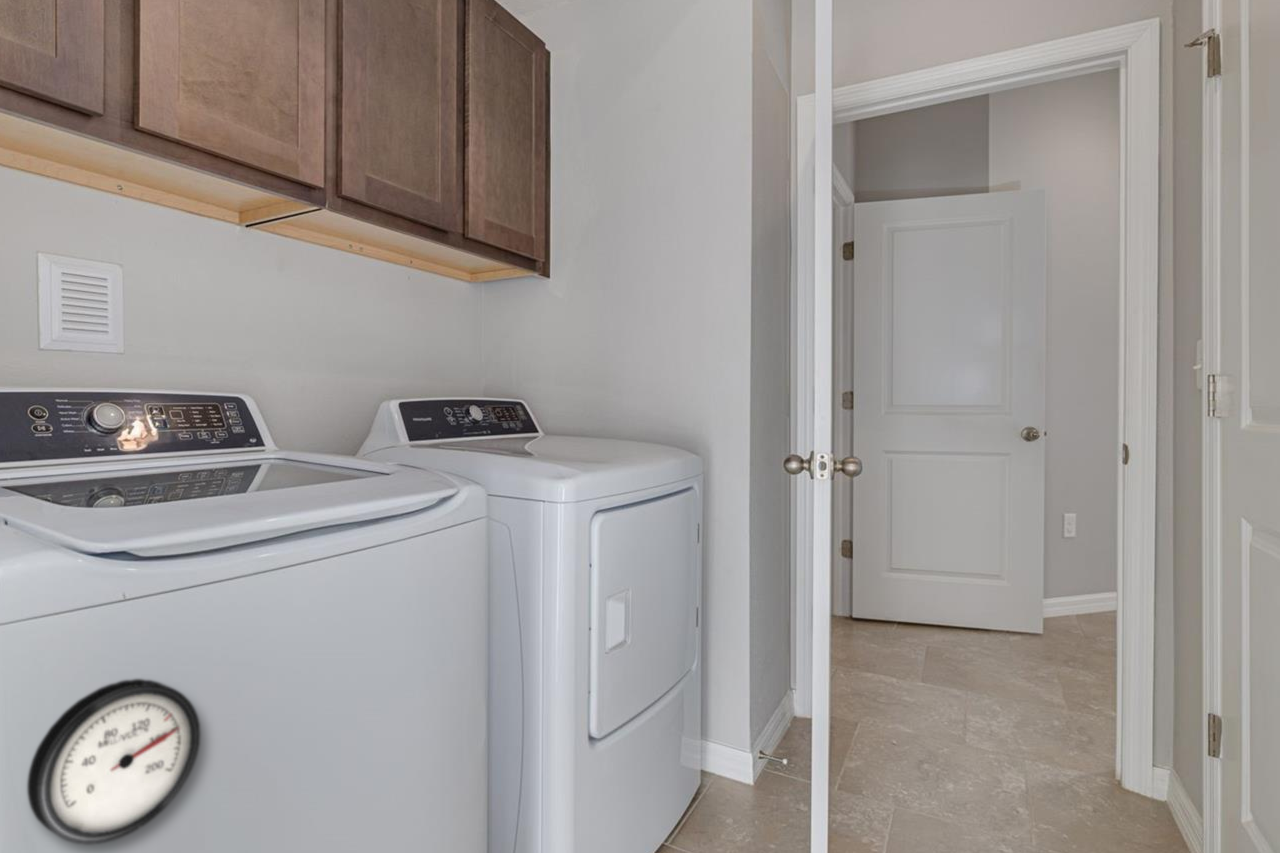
160
